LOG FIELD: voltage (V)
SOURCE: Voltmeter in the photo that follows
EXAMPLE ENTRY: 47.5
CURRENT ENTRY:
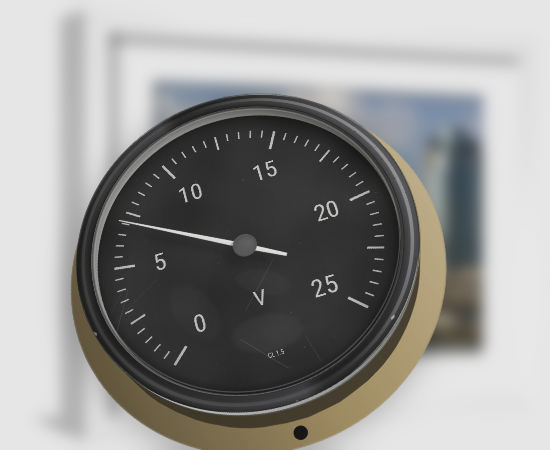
7
